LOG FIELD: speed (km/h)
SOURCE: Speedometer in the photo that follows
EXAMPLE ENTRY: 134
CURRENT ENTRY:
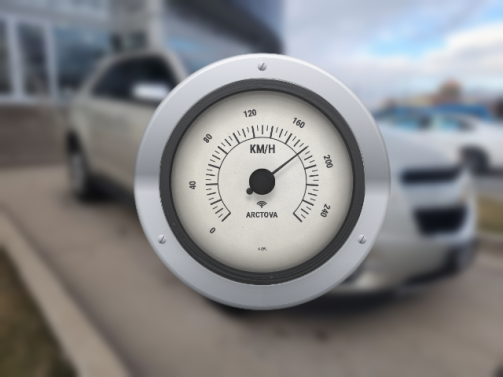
180
